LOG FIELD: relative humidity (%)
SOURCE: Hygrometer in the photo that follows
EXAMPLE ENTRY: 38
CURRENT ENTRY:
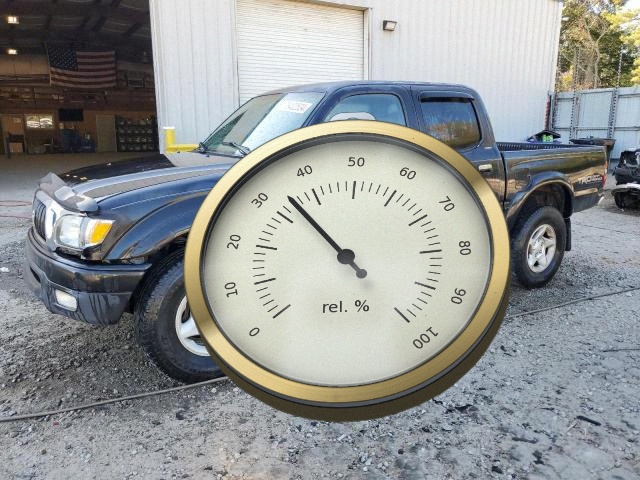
34
